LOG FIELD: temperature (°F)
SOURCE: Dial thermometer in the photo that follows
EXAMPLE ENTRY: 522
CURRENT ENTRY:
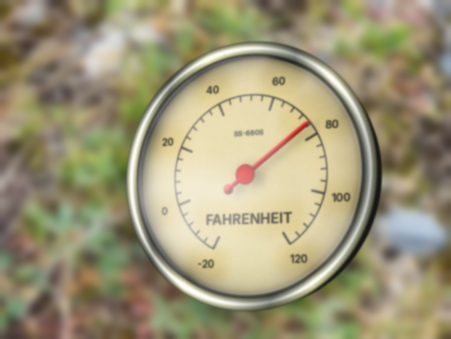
76
